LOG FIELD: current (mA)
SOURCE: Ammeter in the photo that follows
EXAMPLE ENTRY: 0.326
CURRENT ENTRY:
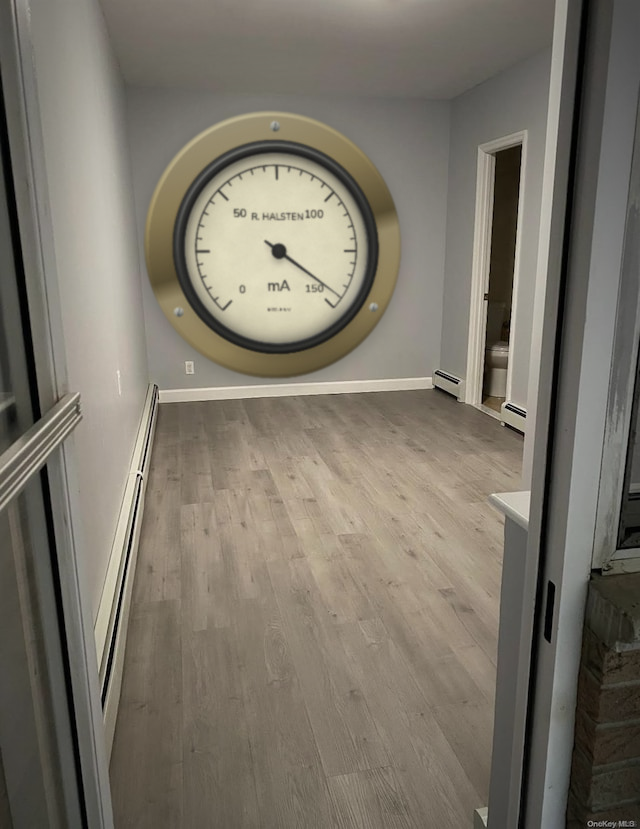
145
